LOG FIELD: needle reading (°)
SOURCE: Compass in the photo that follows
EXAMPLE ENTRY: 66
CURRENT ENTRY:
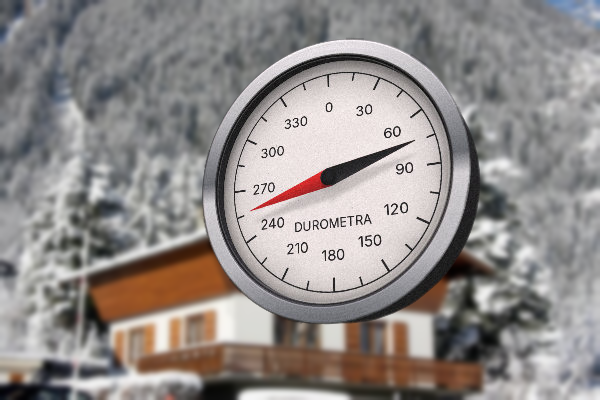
255
